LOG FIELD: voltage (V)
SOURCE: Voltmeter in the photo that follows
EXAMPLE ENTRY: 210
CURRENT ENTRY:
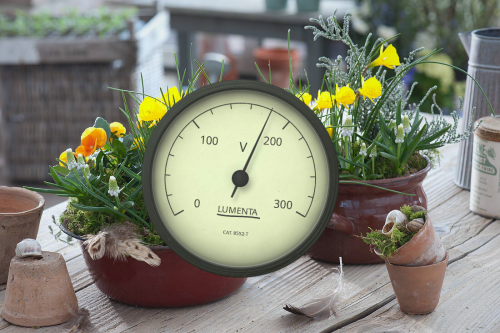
180
